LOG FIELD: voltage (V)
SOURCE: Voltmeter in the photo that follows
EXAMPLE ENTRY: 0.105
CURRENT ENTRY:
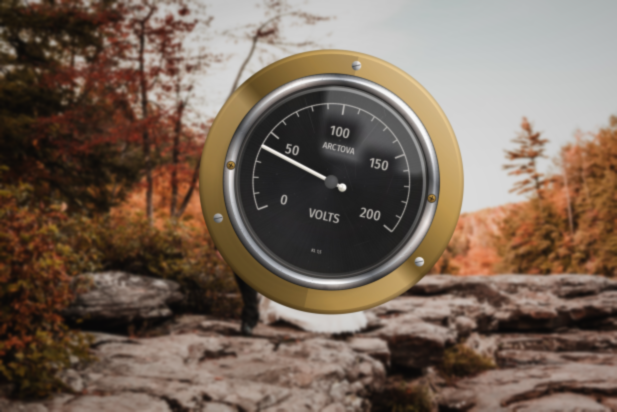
40
